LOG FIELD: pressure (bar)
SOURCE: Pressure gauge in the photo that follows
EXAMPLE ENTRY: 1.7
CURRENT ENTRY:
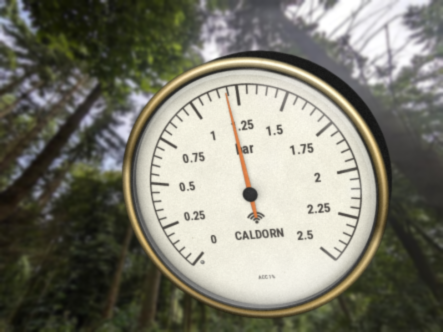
1.2
